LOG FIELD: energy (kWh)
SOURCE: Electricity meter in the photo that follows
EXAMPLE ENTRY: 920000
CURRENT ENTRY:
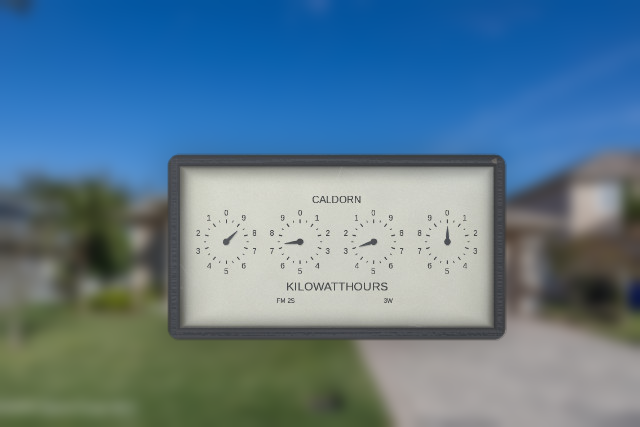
8730
